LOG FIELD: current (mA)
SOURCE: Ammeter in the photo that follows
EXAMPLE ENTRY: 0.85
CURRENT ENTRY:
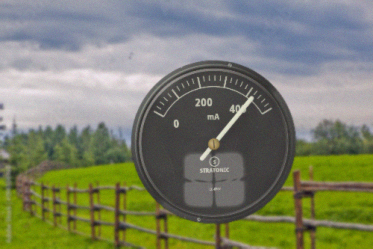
420
